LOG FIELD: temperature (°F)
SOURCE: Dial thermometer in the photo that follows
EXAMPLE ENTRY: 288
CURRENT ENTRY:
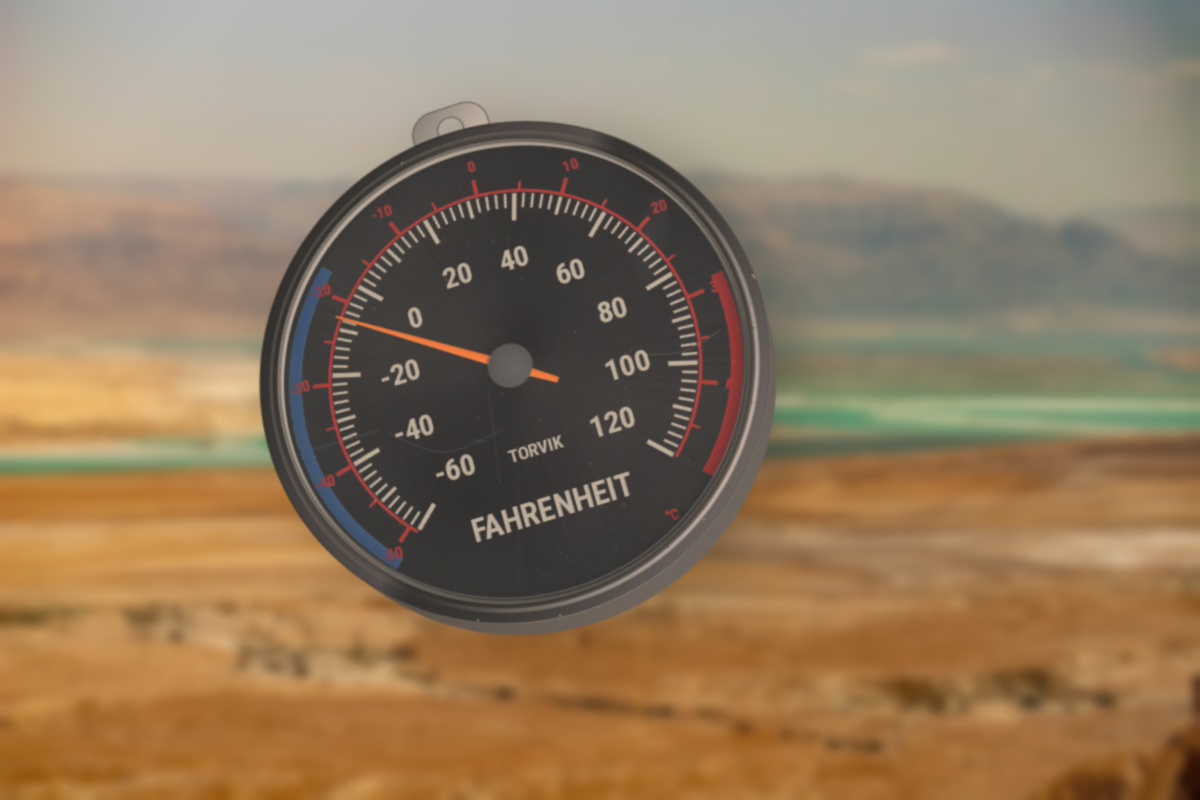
-8
